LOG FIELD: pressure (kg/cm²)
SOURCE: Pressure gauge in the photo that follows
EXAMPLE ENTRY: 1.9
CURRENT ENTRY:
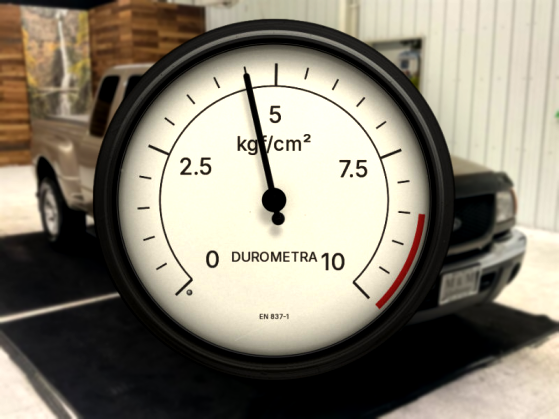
4.5
